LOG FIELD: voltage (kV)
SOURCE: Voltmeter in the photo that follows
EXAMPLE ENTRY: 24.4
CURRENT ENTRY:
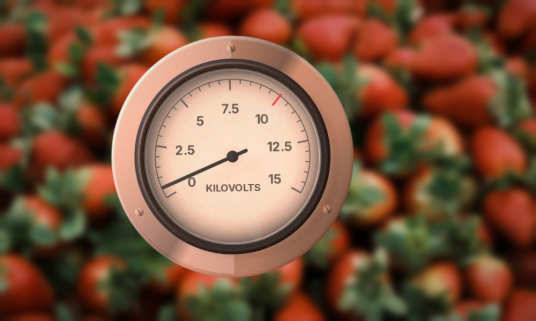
0.5
